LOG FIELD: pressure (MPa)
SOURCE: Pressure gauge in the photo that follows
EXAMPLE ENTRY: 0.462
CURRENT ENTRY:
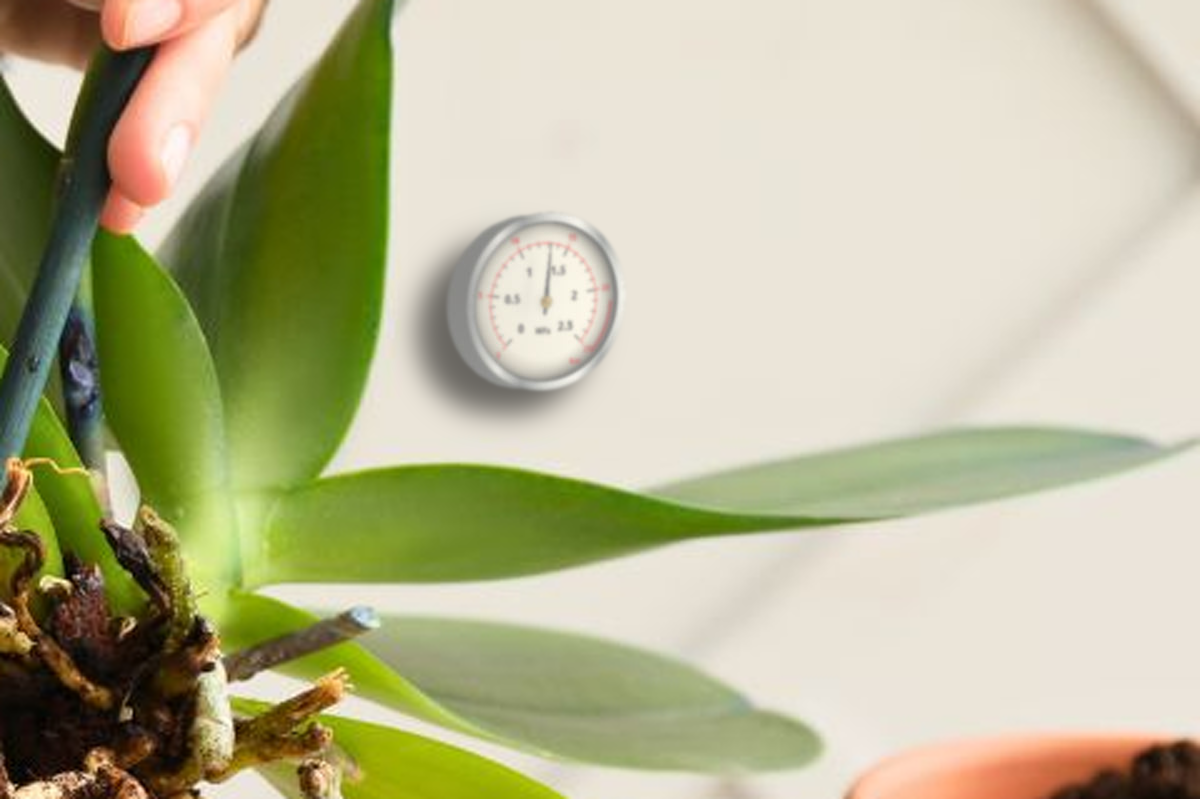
1.3
